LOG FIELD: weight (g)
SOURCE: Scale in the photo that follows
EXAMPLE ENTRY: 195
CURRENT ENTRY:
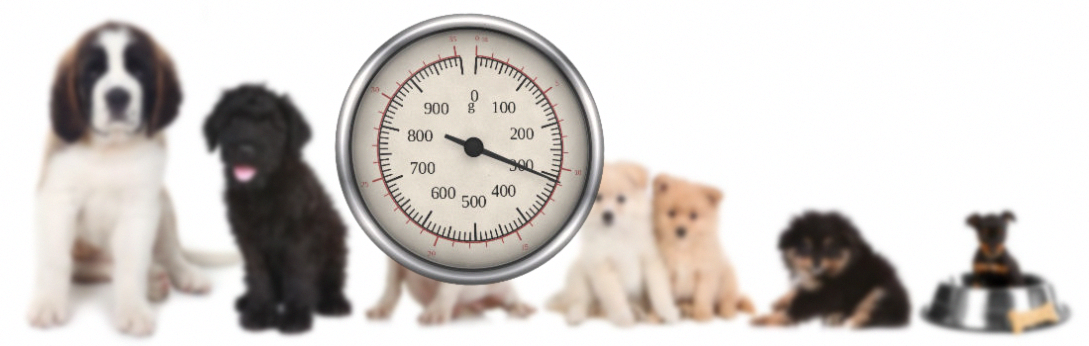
310
